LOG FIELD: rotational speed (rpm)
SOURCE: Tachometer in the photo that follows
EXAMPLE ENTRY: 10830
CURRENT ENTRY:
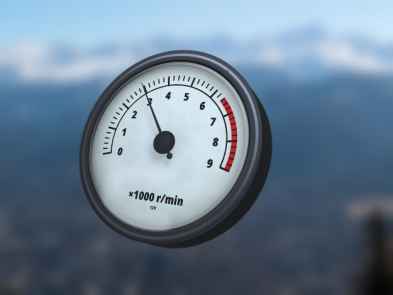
3000
